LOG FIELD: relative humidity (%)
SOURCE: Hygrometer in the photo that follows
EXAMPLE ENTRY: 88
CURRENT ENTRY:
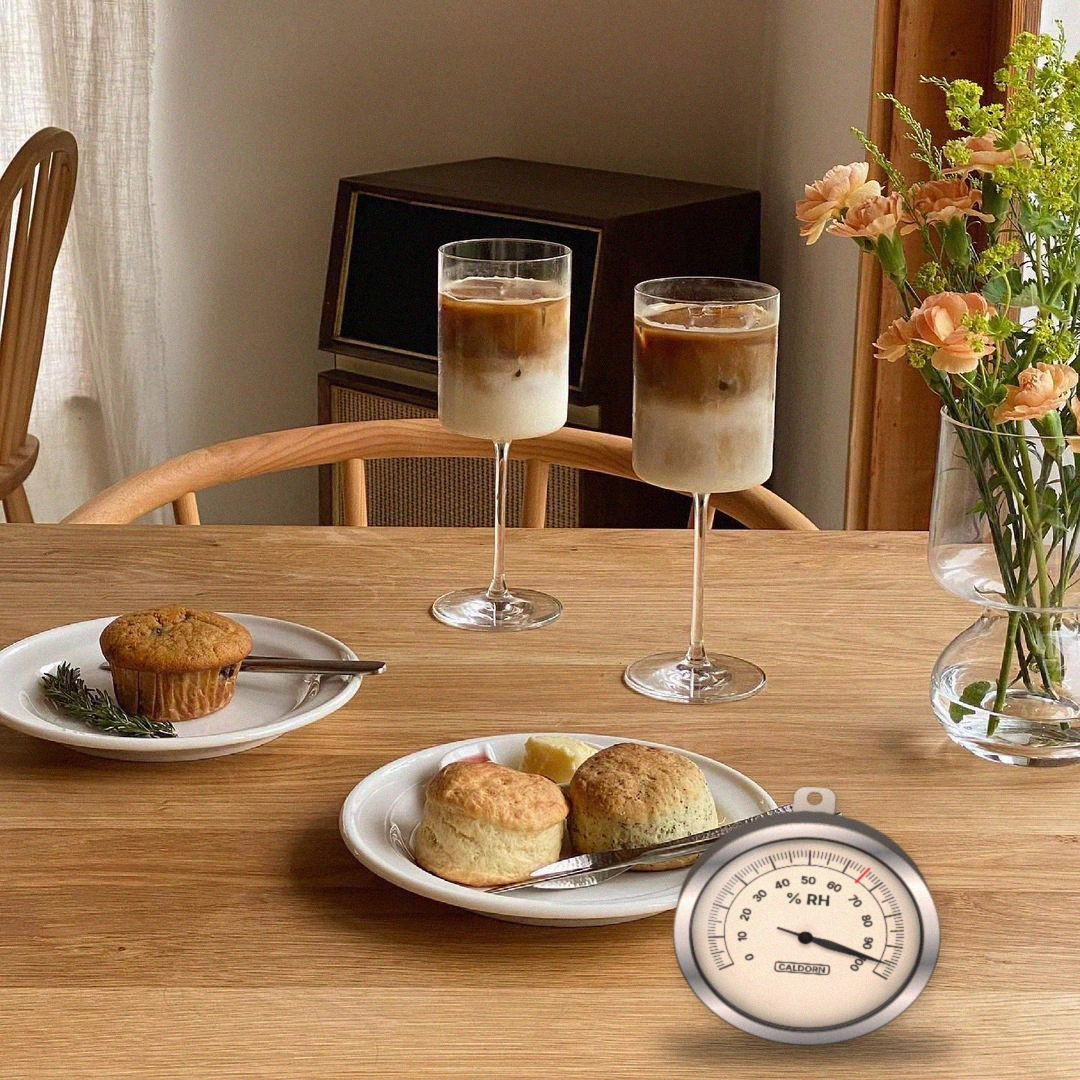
95
